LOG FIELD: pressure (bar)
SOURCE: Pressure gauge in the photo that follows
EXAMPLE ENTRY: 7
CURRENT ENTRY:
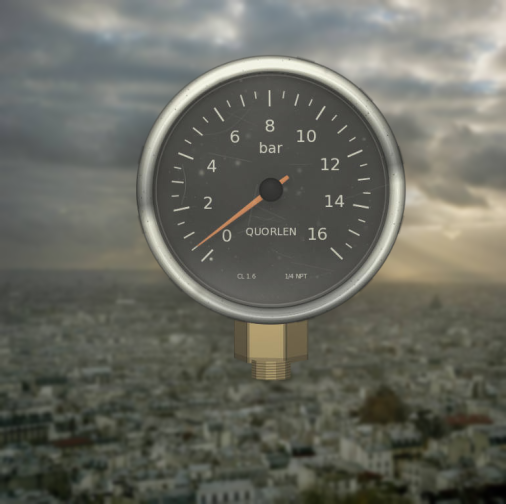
0.5
